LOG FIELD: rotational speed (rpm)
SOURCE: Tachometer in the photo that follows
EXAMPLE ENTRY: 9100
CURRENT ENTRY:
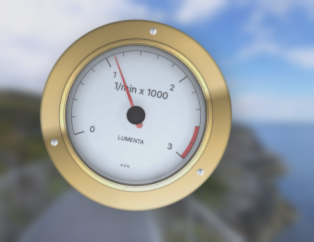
1100
